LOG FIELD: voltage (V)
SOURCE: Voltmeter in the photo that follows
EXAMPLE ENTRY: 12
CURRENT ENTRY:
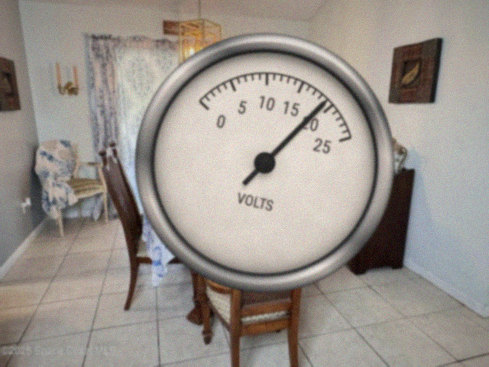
19
